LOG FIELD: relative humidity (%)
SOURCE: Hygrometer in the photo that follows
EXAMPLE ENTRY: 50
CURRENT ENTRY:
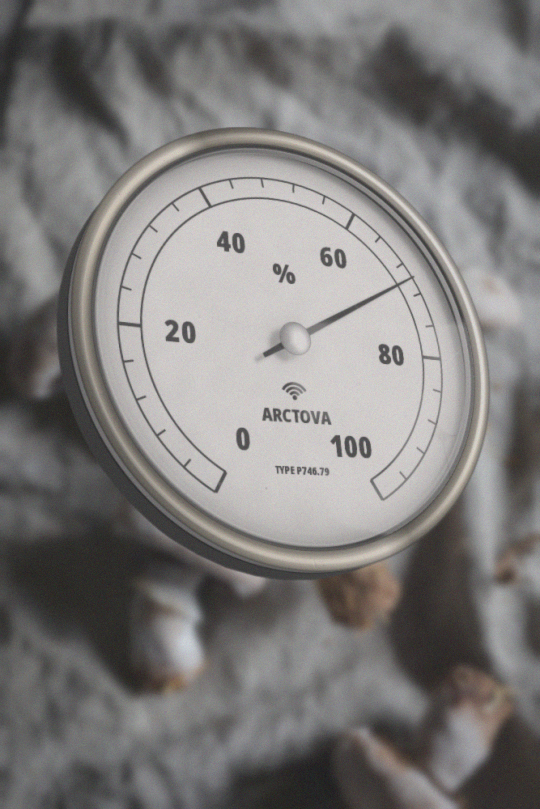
70
